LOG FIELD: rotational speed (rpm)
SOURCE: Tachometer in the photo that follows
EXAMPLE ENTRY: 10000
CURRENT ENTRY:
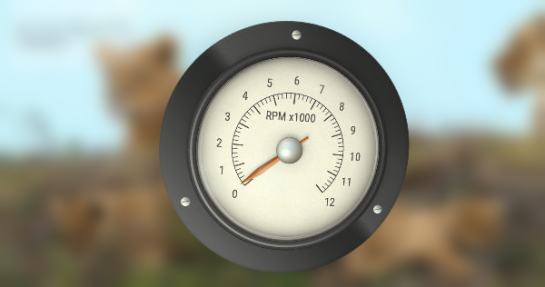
200
